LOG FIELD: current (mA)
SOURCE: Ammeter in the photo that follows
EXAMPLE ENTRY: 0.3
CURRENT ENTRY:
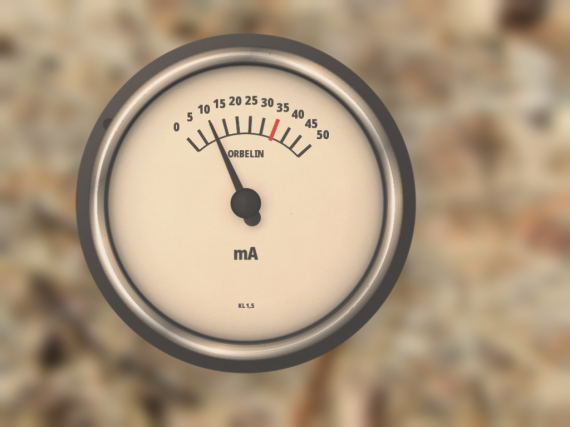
10
